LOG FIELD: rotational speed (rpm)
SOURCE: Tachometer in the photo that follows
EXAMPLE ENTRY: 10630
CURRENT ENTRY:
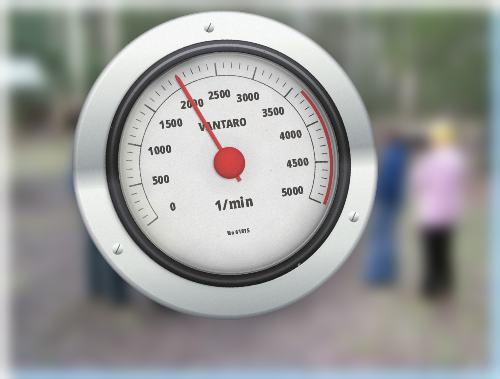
2000
